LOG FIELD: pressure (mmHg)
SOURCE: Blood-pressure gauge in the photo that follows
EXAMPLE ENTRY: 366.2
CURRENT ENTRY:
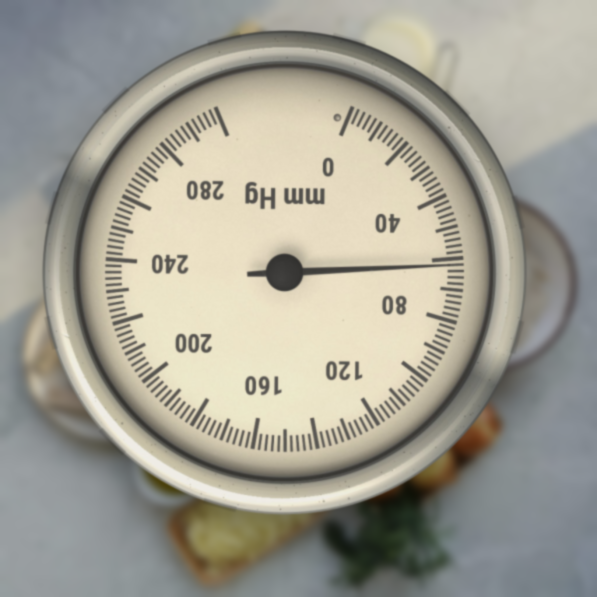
62
